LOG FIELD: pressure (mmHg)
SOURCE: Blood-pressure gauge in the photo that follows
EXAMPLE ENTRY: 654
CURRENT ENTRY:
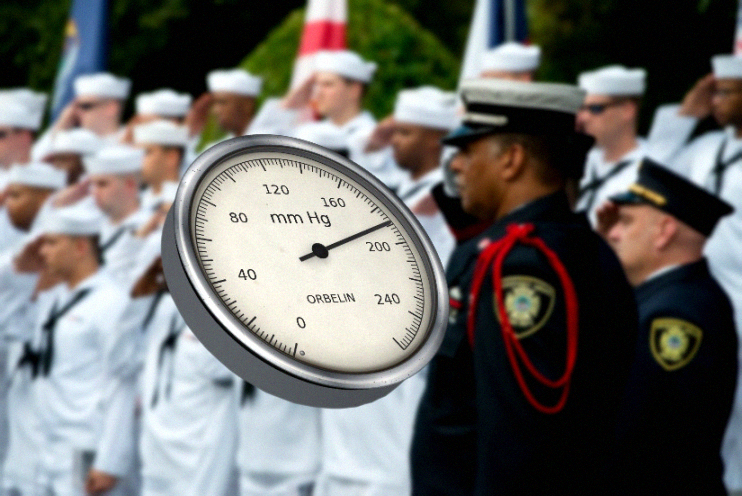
190
